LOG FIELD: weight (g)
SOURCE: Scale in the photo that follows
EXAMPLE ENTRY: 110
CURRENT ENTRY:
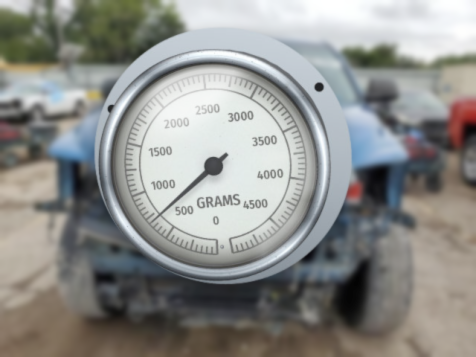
700
